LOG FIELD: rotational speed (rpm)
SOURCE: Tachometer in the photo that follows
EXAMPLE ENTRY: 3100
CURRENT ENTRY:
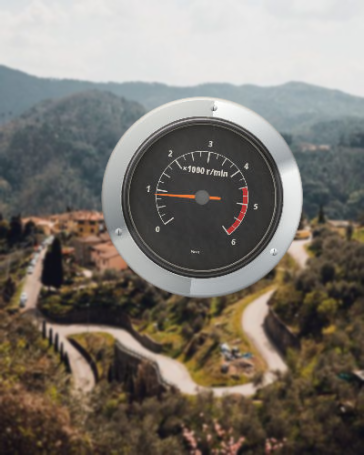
875
